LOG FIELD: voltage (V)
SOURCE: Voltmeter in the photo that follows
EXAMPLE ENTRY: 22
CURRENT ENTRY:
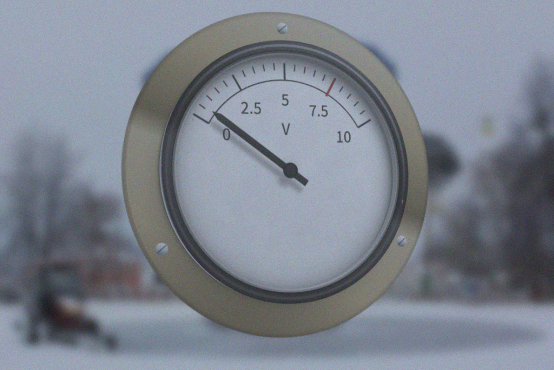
0.5
